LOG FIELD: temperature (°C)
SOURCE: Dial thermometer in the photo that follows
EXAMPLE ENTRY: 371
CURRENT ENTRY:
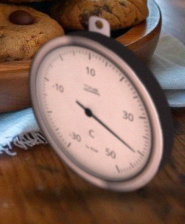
40
